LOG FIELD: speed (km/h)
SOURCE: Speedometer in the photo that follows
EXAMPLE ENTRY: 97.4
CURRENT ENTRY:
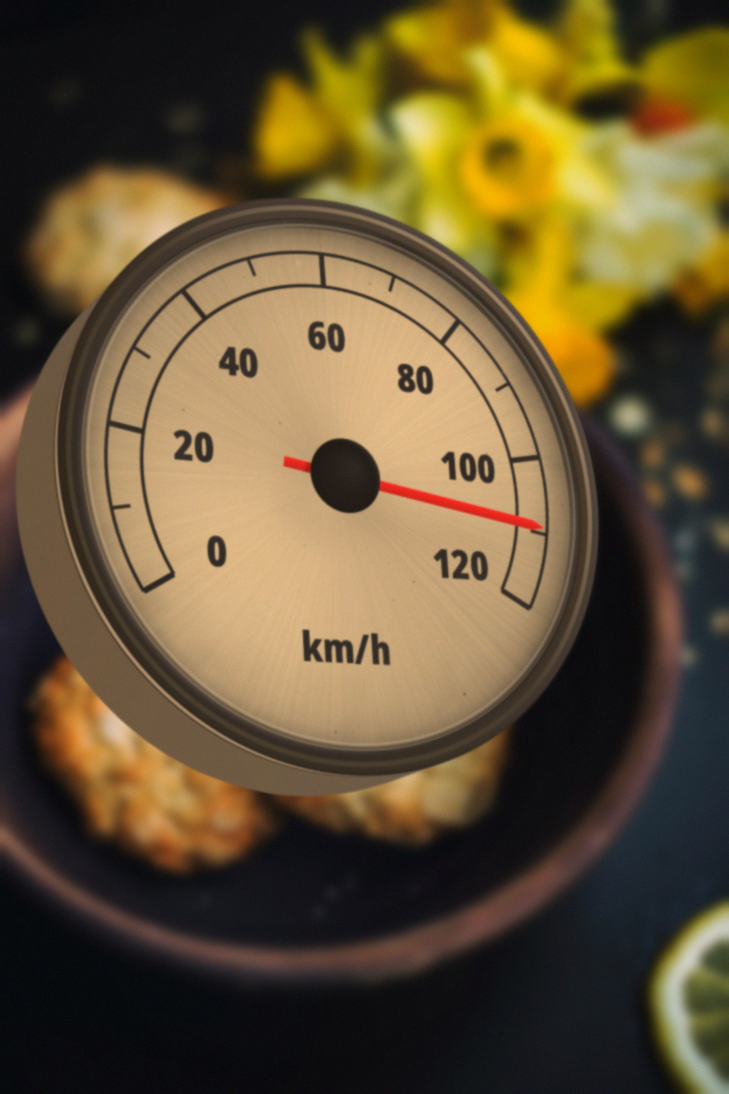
110
